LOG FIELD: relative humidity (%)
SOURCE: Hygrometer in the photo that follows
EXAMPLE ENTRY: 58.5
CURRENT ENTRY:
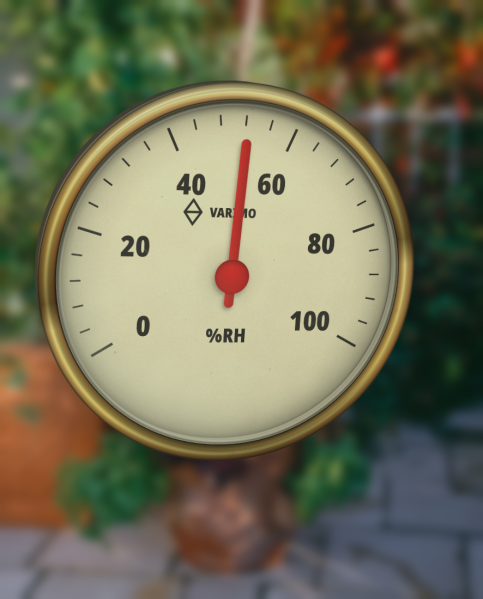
52
